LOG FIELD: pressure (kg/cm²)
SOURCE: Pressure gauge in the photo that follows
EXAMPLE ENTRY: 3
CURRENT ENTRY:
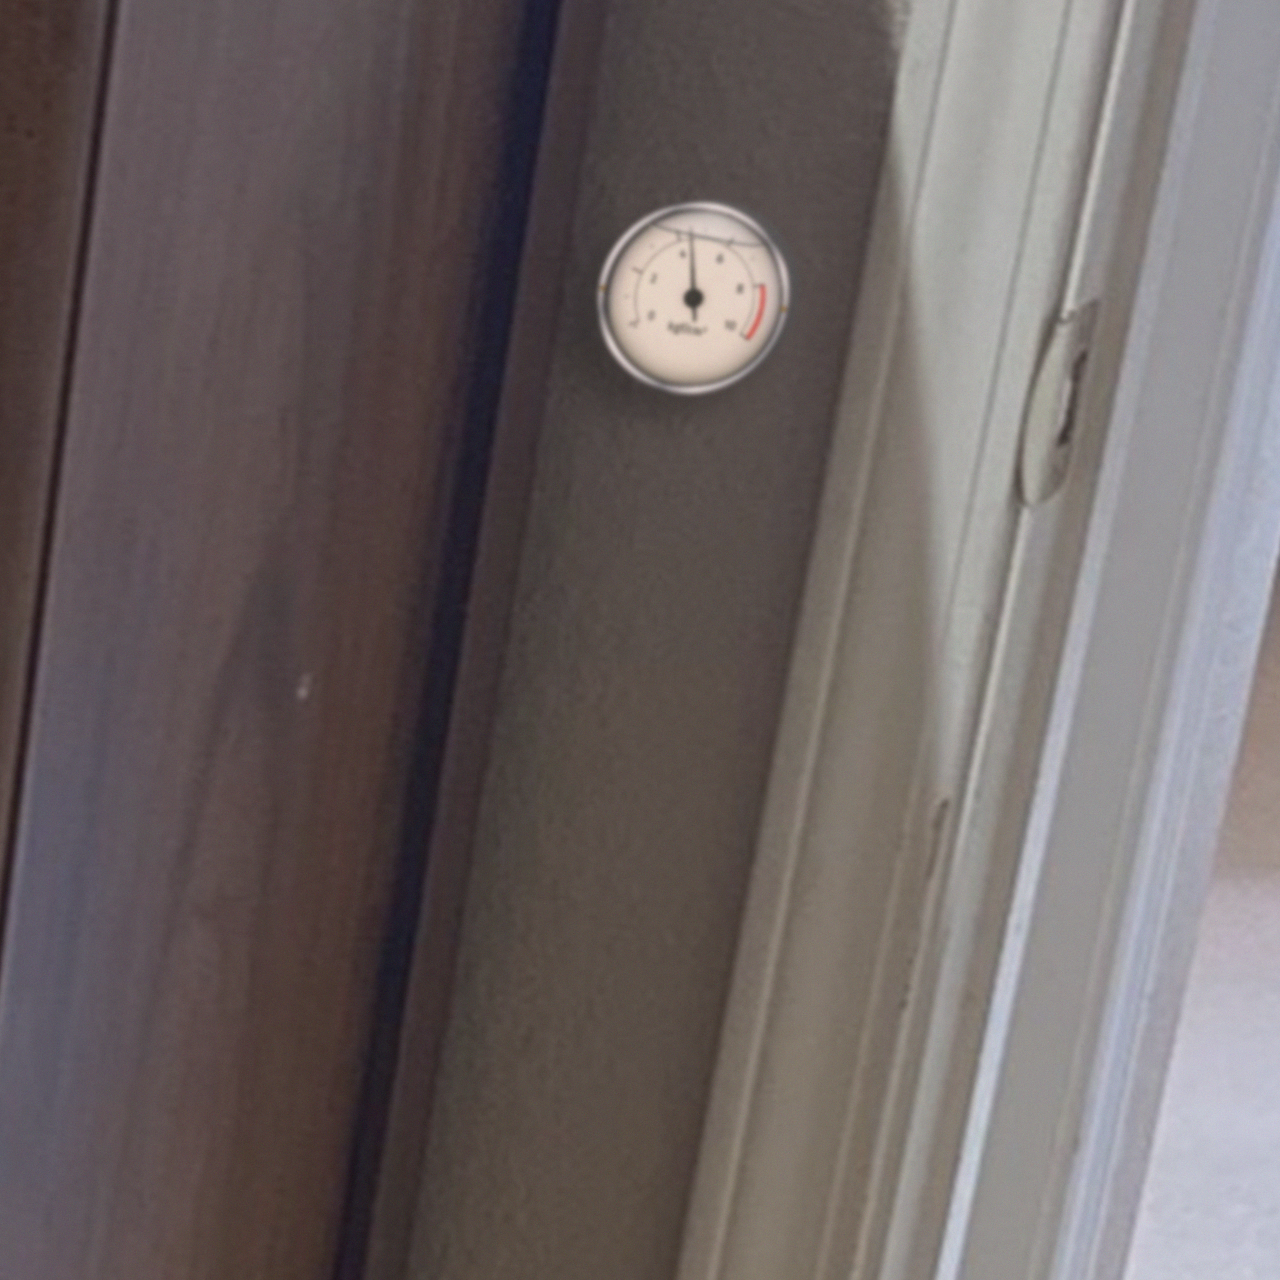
4.5
